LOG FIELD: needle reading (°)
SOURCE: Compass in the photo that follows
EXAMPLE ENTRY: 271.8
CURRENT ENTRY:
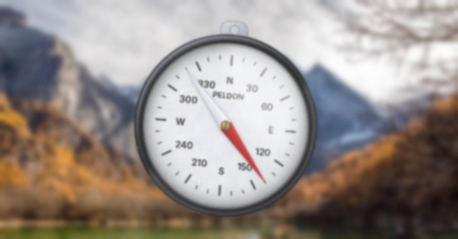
140
